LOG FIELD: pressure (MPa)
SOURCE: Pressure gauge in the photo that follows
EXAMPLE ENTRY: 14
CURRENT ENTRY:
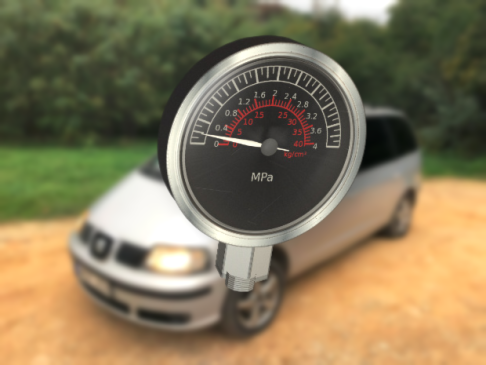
0.2
